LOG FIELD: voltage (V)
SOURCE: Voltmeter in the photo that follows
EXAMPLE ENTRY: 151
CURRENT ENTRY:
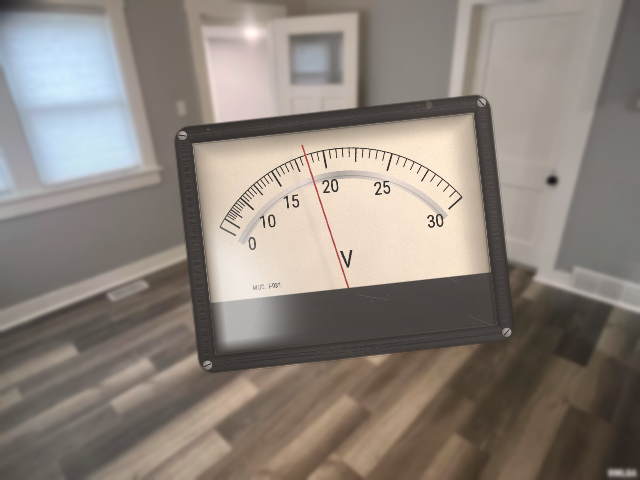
18.5
